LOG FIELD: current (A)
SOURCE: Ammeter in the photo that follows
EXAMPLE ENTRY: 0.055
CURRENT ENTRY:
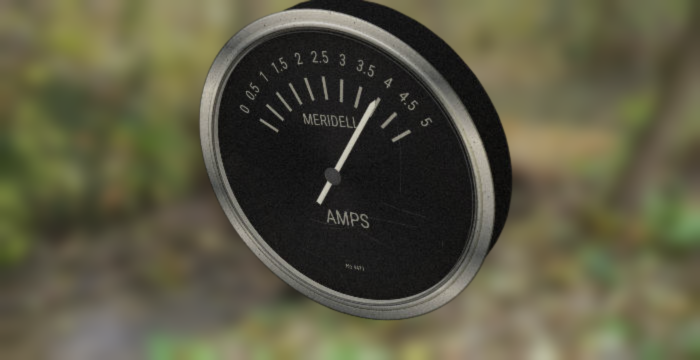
4
